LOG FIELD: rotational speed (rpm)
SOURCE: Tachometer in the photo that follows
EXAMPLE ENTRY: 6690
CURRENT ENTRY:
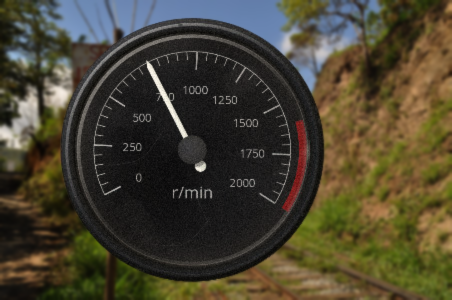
750
